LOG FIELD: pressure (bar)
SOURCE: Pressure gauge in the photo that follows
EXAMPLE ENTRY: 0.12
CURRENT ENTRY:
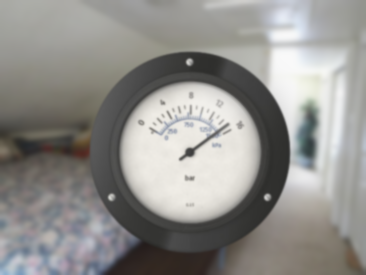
15
